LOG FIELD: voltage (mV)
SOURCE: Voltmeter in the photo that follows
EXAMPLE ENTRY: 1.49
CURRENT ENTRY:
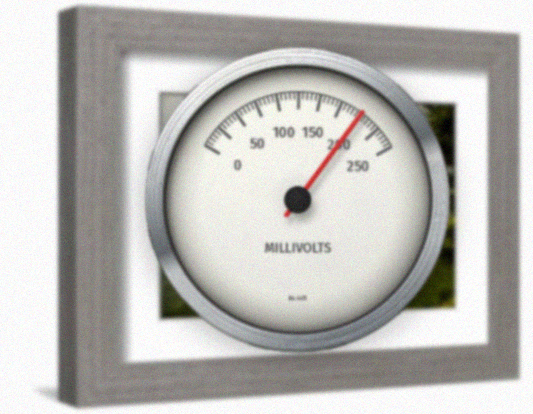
200
